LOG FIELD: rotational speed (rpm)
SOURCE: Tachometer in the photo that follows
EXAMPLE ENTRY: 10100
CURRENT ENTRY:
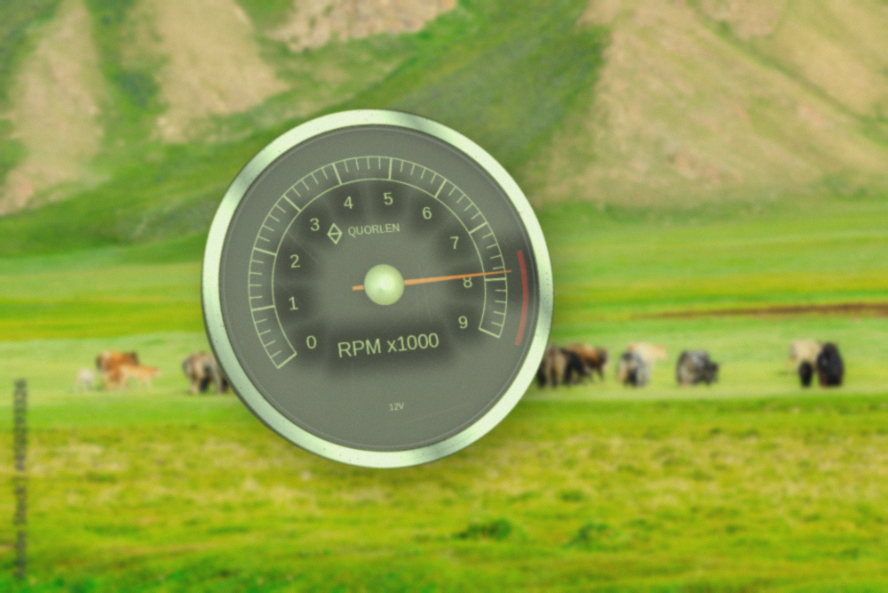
7900
